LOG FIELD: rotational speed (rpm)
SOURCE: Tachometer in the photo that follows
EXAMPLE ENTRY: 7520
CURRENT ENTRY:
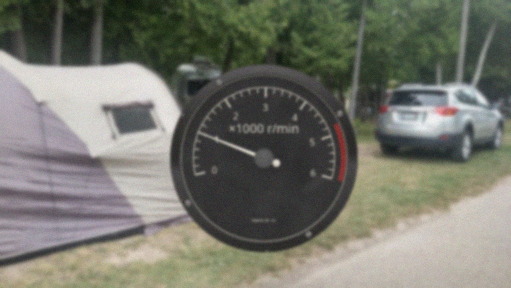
1000
